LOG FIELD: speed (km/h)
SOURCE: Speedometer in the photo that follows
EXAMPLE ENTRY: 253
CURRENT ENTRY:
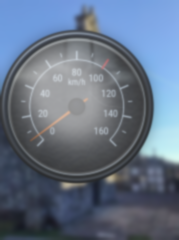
5
